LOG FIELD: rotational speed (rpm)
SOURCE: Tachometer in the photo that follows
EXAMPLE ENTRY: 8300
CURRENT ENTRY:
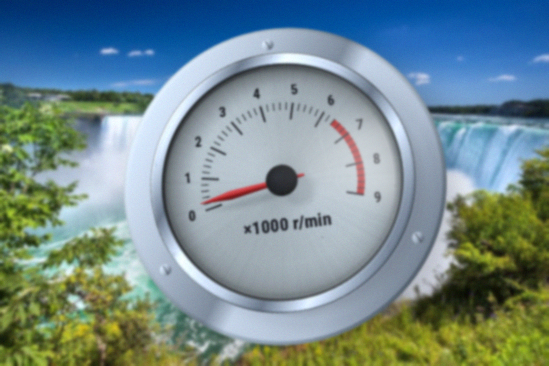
200
